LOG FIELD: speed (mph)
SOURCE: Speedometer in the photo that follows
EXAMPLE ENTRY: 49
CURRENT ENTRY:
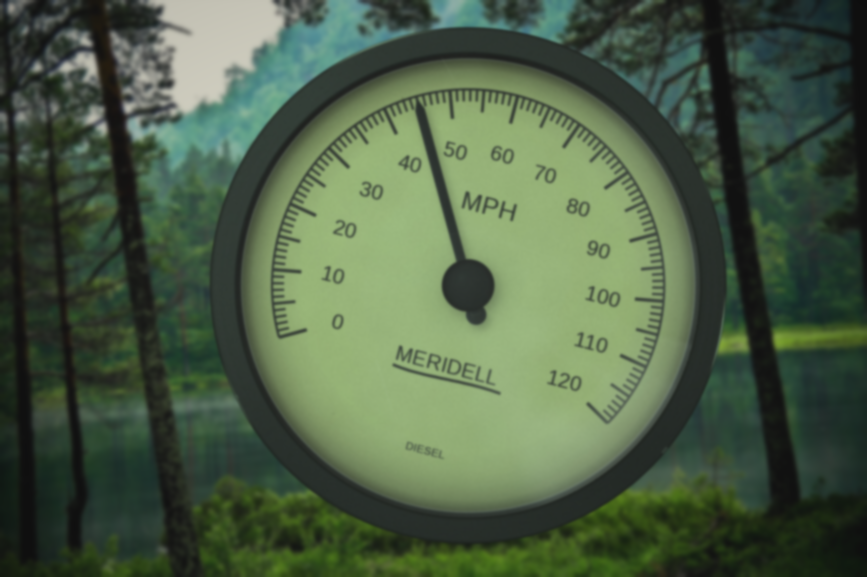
45
